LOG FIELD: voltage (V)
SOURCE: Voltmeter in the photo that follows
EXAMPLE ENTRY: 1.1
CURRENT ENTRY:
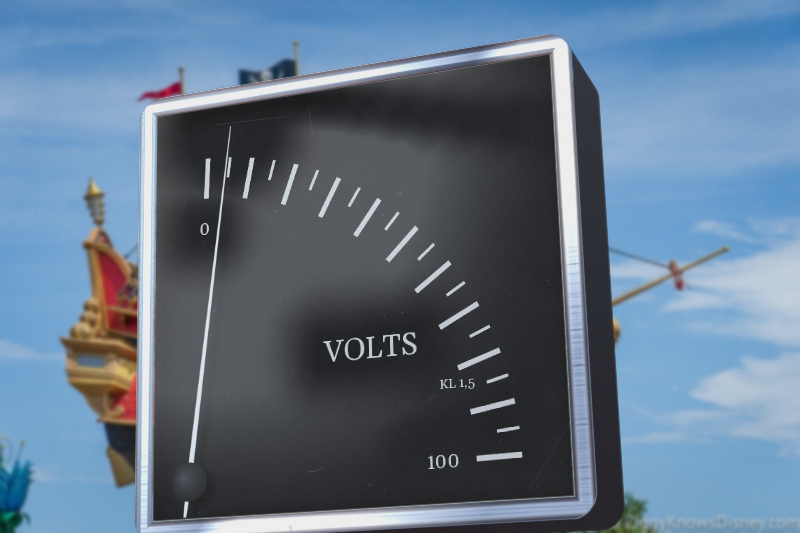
5
